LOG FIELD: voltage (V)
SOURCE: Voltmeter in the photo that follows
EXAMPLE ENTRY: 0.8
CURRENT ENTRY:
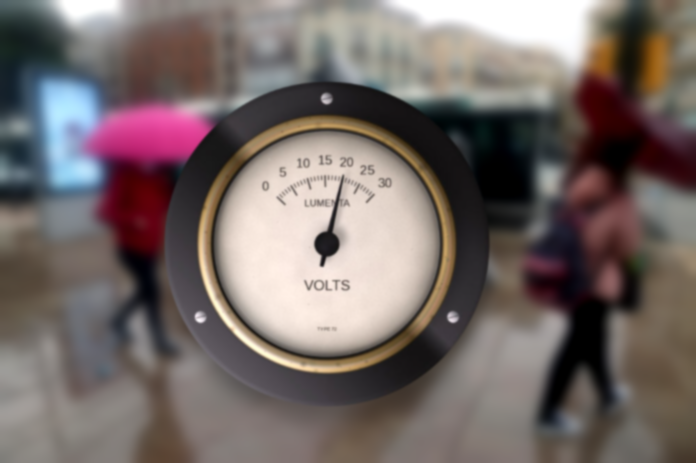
20
